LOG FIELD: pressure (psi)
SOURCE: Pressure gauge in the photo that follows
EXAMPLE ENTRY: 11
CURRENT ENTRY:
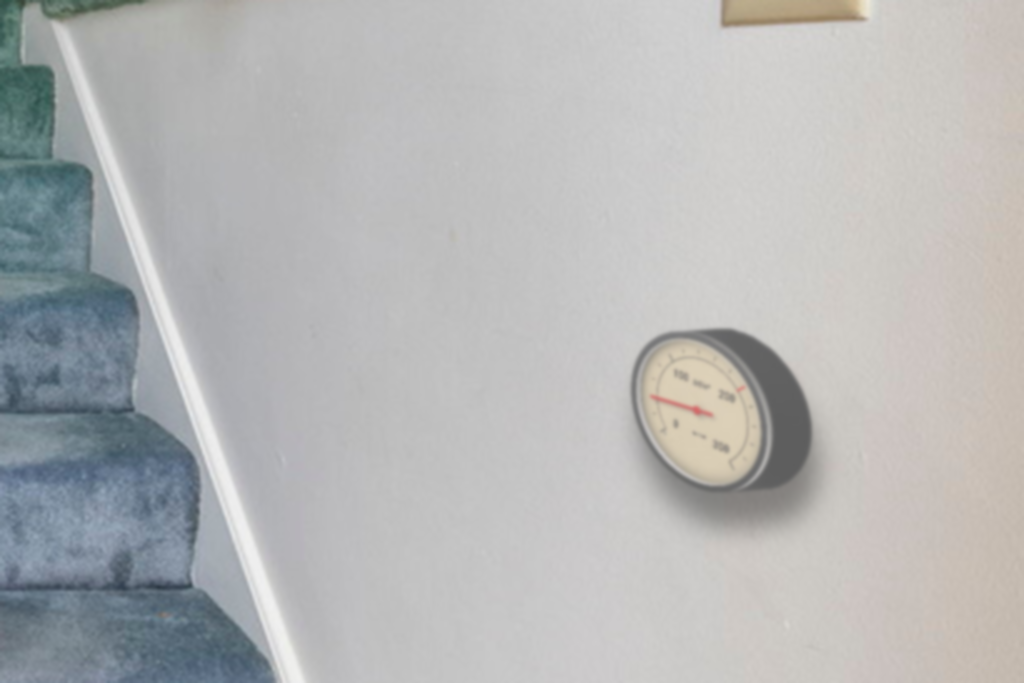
40
